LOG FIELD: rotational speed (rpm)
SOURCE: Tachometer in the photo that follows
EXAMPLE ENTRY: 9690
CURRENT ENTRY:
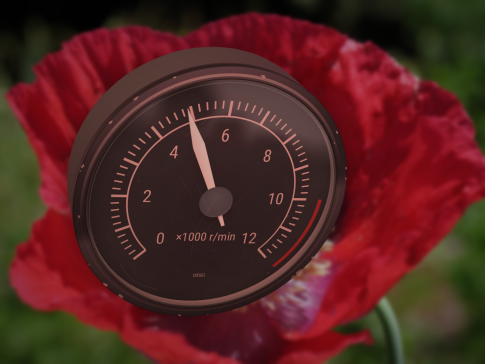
4900
